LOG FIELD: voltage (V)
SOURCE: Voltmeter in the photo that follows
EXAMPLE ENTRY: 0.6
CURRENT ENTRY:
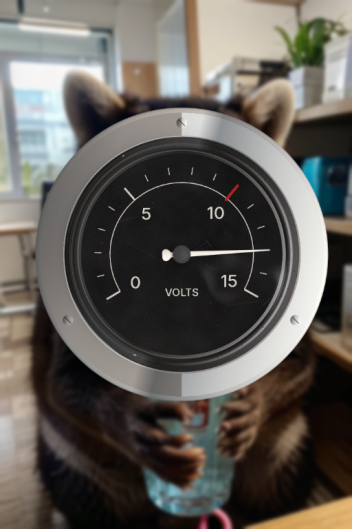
13
